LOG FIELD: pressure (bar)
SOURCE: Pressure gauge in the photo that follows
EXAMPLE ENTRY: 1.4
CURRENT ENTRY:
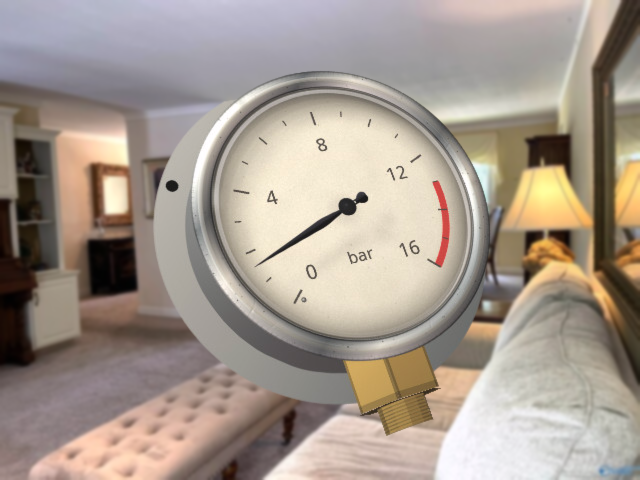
1.5
